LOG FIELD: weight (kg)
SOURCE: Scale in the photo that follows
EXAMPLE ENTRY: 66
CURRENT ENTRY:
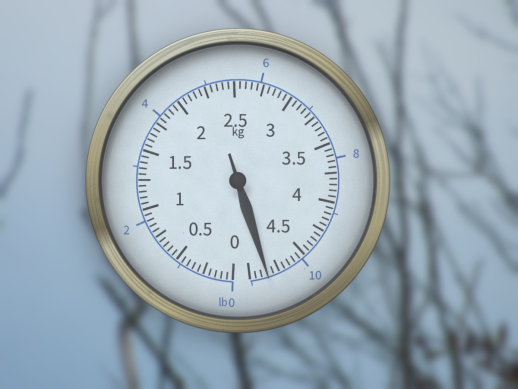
4.85
